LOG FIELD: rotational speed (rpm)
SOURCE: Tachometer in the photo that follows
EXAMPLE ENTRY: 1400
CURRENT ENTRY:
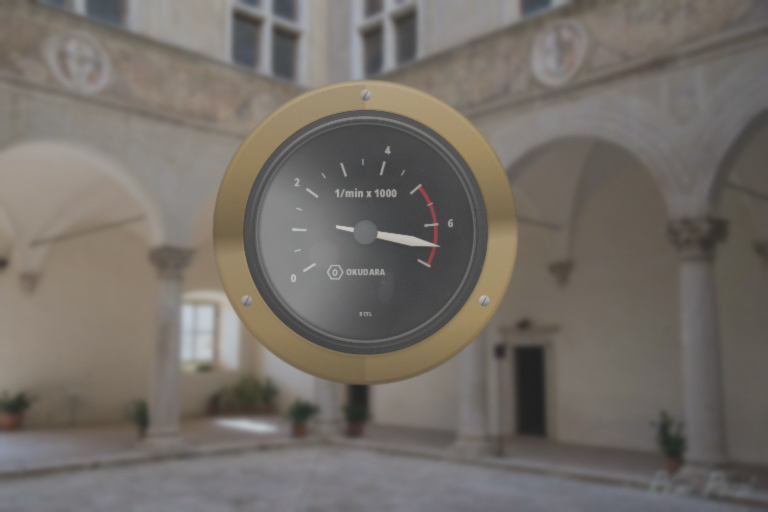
6500
